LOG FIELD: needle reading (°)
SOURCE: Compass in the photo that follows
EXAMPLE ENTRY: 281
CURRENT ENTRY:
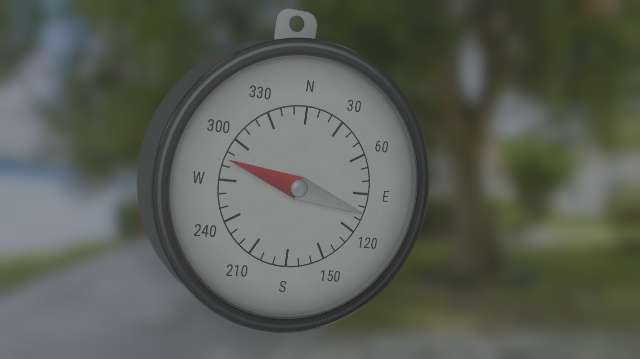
285
